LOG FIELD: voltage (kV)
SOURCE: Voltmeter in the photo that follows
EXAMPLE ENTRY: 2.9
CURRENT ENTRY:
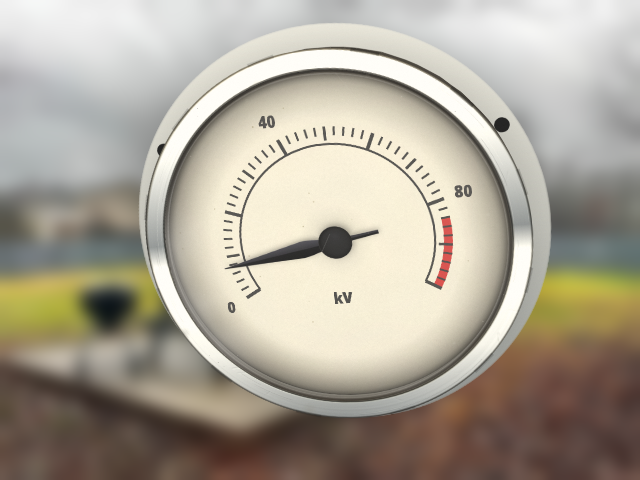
8
